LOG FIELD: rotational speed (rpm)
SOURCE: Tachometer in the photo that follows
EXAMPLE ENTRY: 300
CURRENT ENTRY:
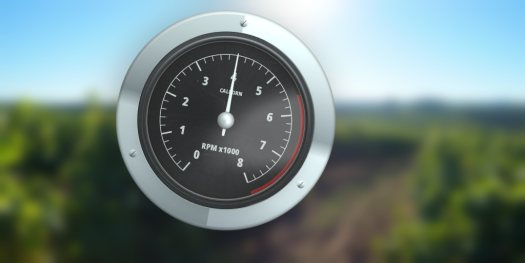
4000
